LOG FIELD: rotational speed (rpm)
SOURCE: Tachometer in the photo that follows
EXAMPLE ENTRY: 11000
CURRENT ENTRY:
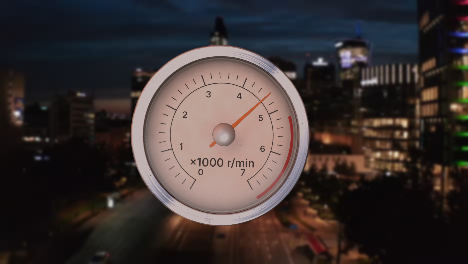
4600
